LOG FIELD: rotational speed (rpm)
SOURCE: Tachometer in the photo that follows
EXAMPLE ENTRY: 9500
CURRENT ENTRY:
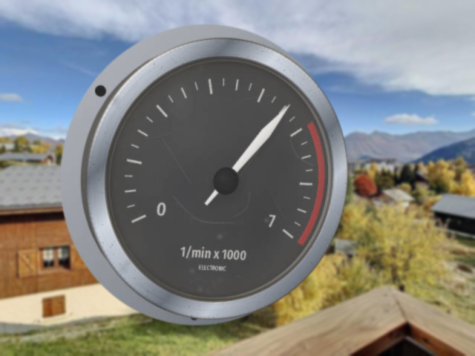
4500
